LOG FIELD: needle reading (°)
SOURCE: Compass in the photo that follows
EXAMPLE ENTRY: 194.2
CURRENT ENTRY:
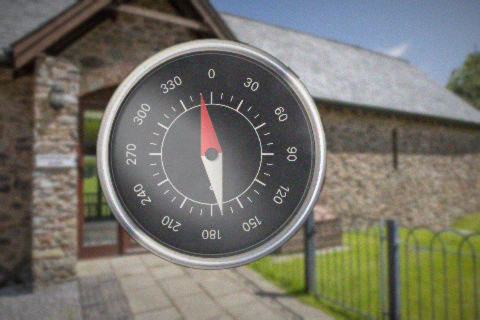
350
